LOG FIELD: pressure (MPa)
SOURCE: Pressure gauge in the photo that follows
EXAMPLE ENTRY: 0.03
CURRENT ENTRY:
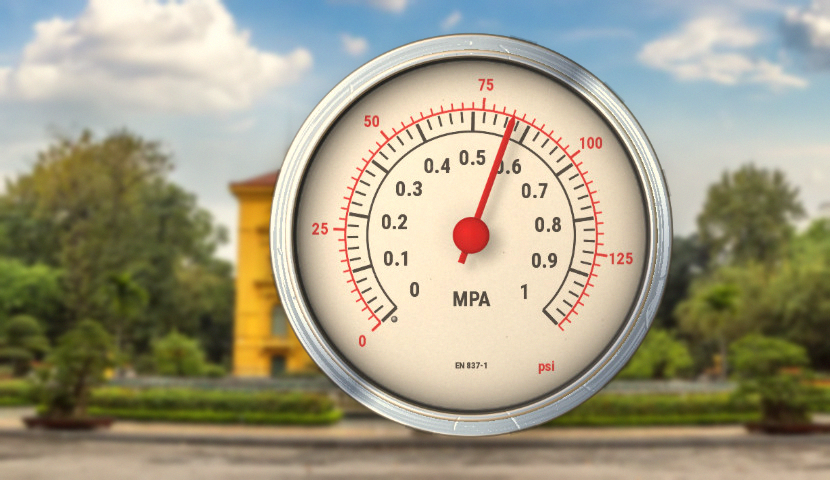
0.57
